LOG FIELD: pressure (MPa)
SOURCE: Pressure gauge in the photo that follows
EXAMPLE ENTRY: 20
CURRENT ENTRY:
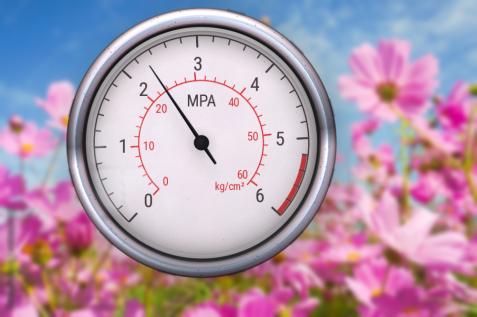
2.3
